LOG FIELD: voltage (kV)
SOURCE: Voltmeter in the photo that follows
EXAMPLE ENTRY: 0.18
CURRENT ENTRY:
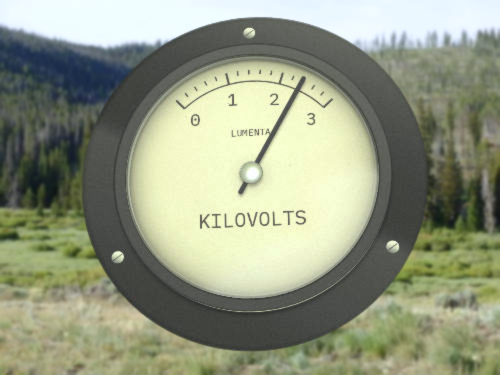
2.4
